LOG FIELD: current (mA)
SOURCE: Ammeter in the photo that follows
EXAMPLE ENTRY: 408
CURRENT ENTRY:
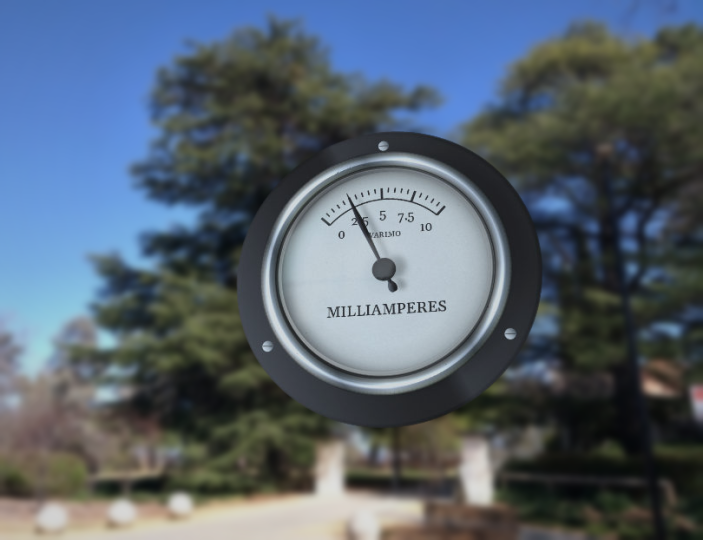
2.5
